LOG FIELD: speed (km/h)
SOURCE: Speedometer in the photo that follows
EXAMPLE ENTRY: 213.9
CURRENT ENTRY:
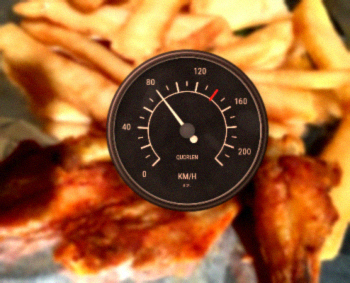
80
